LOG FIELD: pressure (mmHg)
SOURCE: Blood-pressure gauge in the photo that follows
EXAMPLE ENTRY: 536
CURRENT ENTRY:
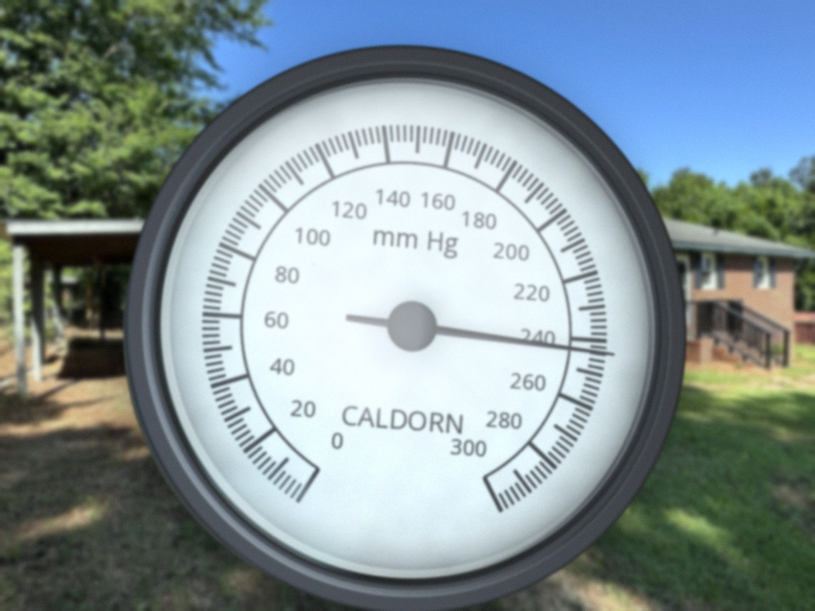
244
